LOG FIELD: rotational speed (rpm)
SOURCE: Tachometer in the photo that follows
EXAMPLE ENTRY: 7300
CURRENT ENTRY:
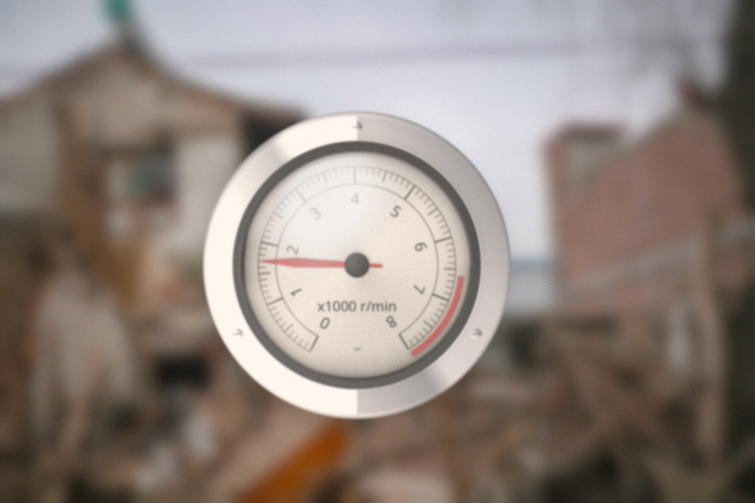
1700
